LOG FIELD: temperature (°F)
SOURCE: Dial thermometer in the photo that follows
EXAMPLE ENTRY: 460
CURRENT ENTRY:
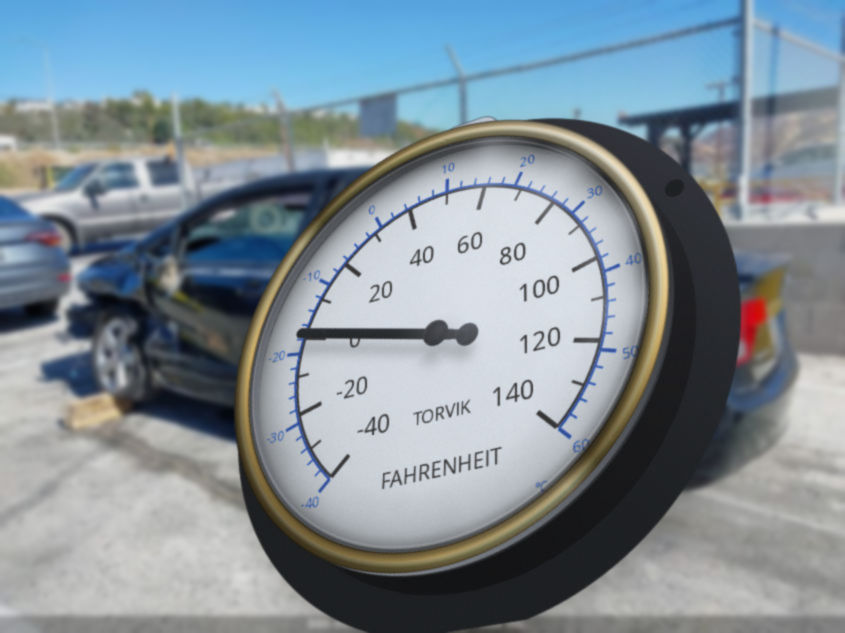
0
